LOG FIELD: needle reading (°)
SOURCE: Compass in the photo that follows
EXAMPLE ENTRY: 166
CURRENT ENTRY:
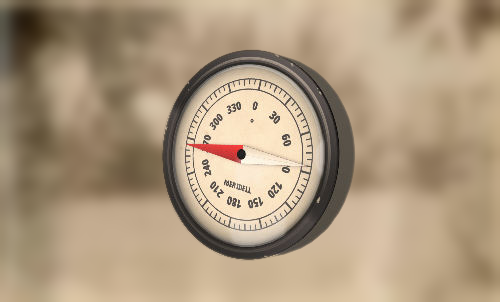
265
